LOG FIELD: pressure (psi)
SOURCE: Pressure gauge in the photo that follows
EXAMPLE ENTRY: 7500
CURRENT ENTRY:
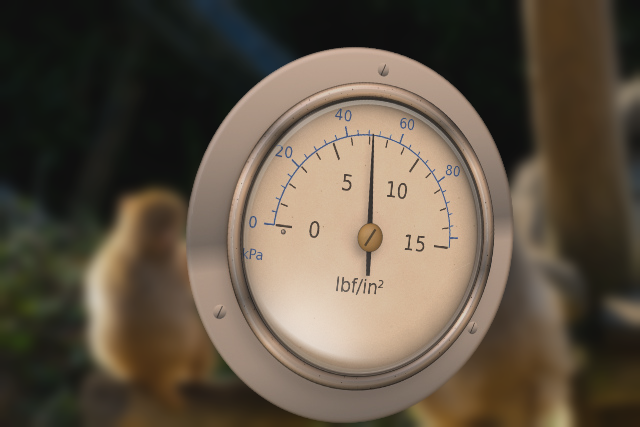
7
